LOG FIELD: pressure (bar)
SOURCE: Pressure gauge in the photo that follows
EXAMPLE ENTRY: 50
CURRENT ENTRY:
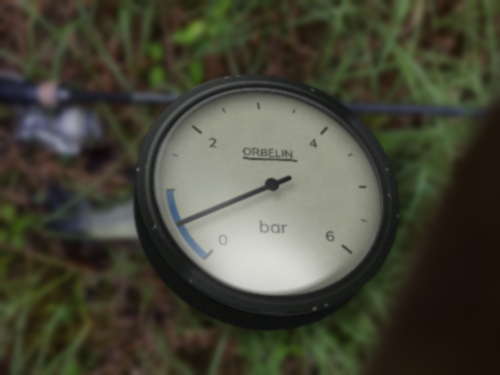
0.5
